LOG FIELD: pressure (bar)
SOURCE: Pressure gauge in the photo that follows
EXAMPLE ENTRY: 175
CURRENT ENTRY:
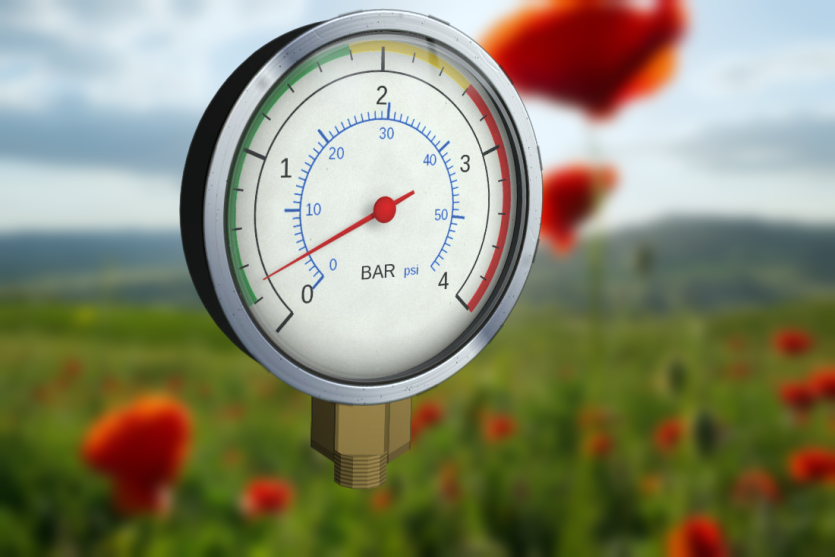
0.3
